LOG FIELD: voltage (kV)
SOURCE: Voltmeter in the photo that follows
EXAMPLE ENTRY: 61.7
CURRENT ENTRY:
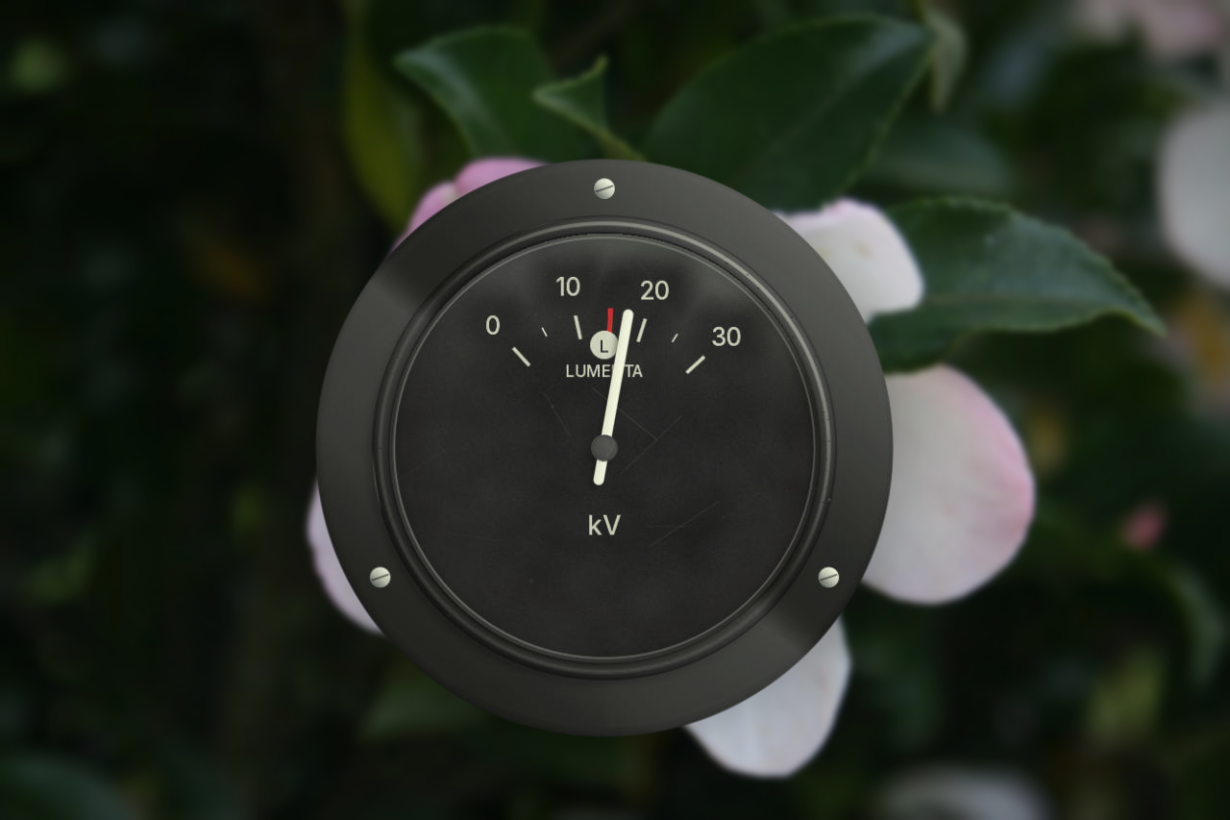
17.5
